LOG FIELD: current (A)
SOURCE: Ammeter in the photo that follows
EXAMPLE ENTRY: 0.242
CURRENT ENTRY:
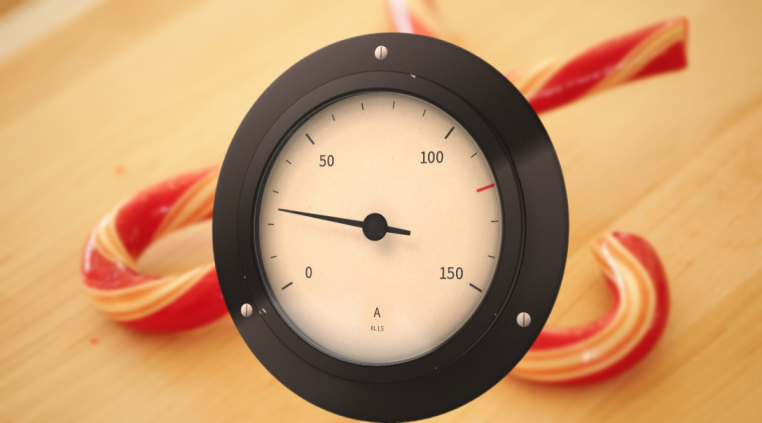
25
